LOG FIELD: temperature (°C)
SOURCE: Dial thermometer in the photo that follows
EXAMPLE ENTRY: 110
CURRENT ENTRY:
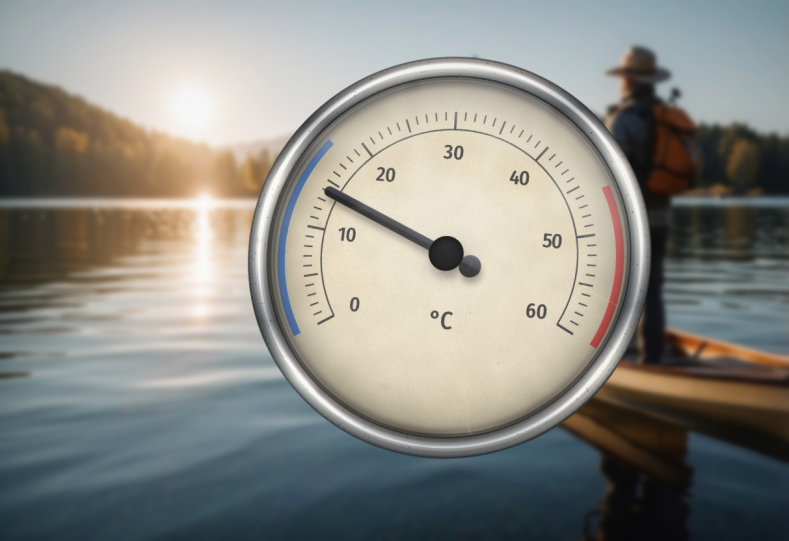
14
